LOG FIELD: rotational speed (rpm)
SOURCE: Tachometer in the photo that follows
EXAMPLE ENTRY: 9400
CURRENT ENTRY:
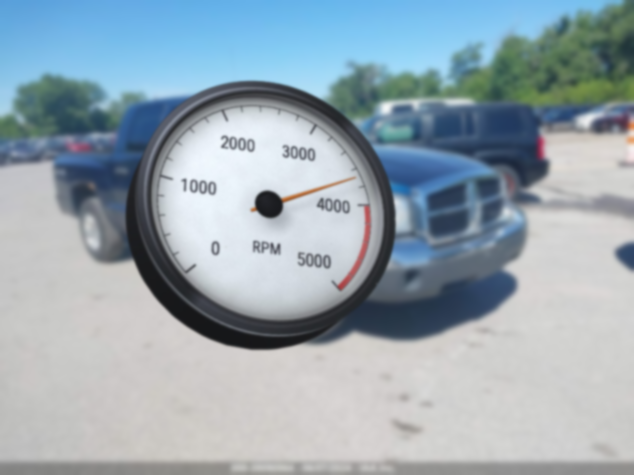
3700
